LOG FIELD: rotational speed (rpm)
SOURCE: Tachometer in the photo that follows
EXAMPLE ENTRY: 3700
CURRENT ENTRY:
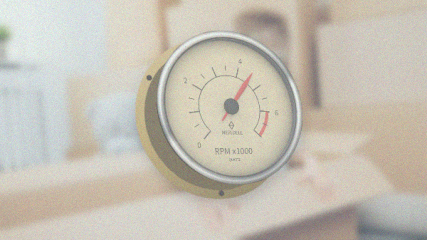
4500
